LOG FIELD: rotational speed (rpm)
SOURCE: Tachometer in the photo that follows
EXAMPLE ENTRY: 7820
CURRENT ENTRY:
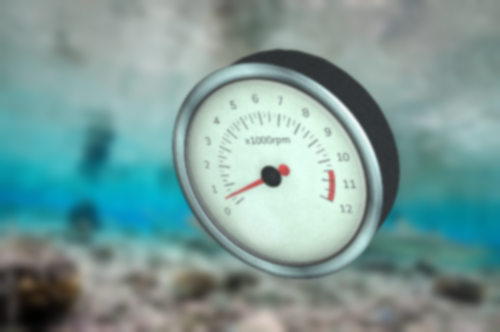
500
